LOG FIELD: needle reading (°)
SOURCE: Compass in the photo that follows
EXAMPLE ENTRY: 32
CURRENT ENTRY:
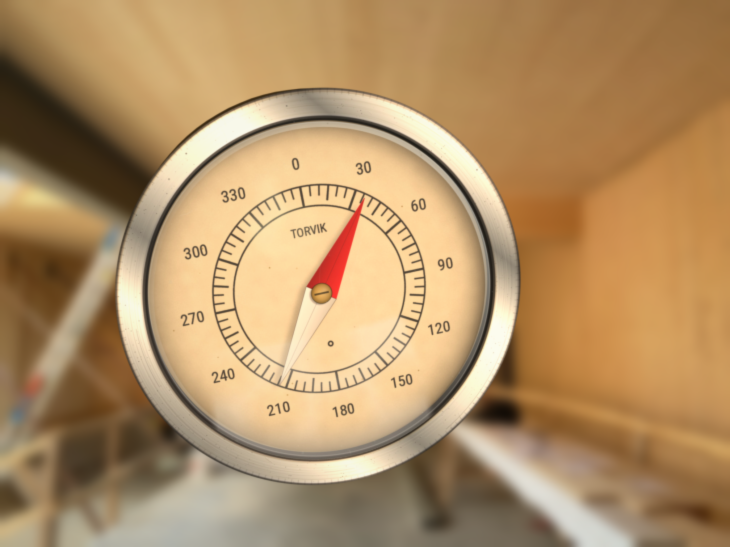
35
